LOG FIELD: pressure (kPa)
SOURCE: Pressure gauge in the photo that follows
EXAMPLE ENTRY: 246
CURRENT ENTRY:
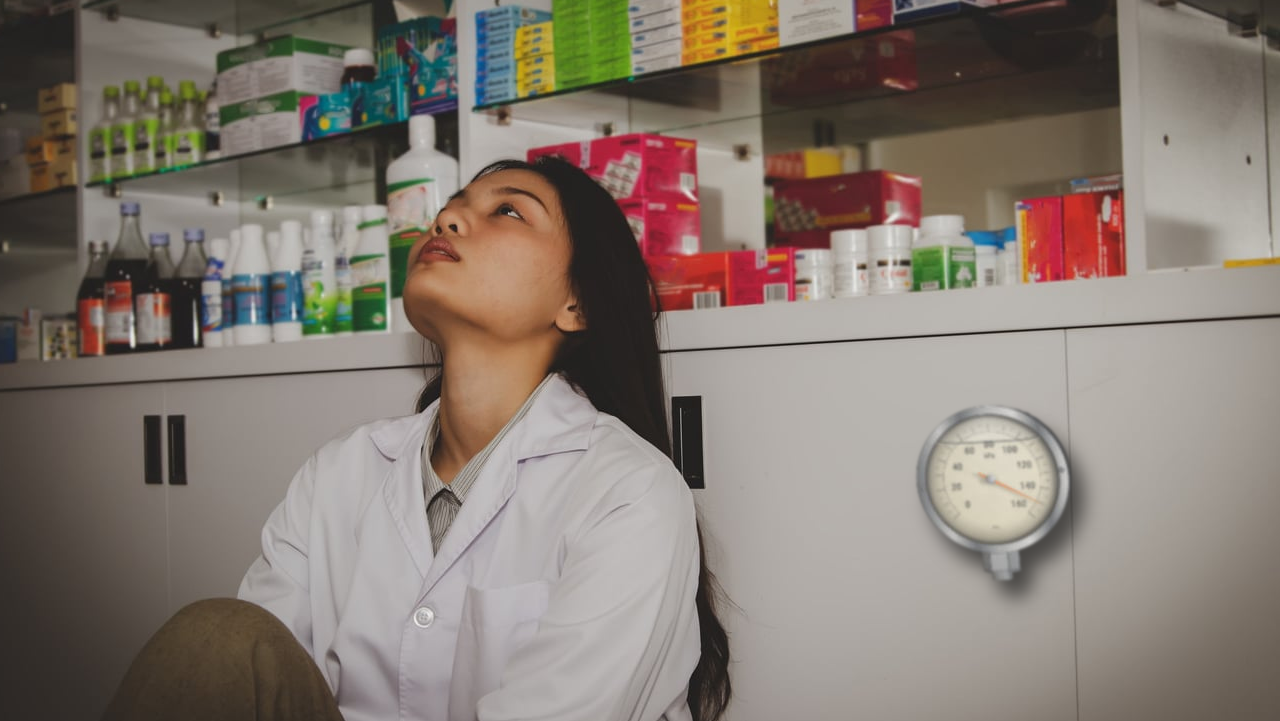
150
